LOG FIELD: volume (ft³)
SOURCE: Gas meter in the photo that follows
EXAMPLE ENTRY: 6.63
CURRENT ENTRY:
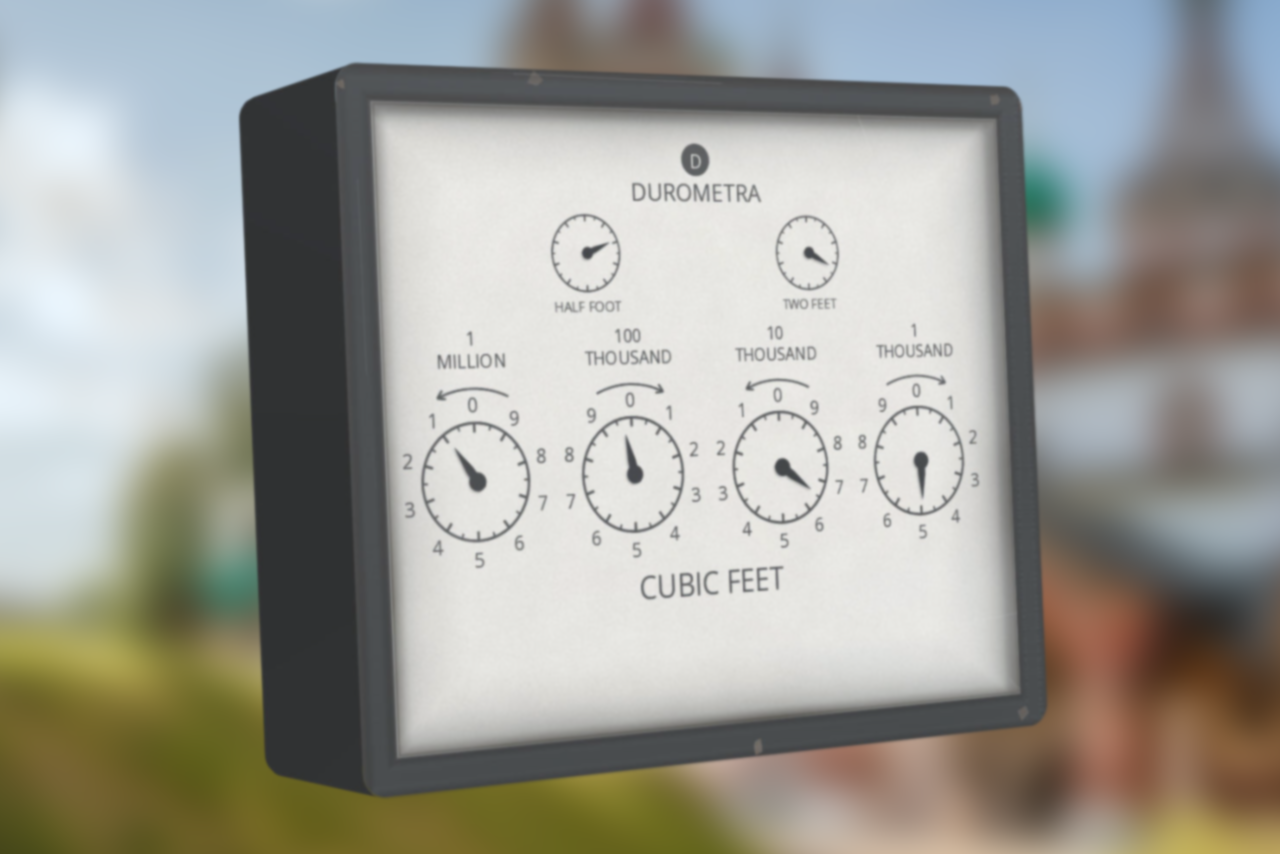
96500
